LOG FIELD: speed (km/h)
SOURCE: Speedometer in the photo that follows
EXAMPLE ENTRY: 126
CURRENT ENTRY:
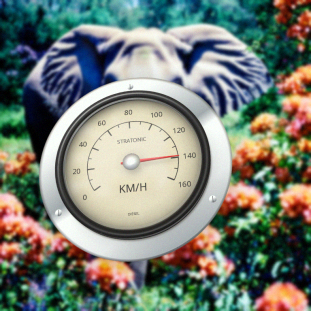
140
